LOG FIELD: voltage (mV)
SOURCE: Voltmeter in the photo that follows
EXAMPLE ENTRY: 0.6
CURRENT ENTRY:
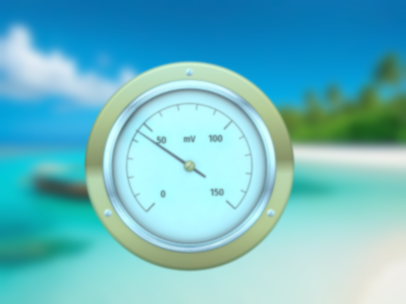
45
